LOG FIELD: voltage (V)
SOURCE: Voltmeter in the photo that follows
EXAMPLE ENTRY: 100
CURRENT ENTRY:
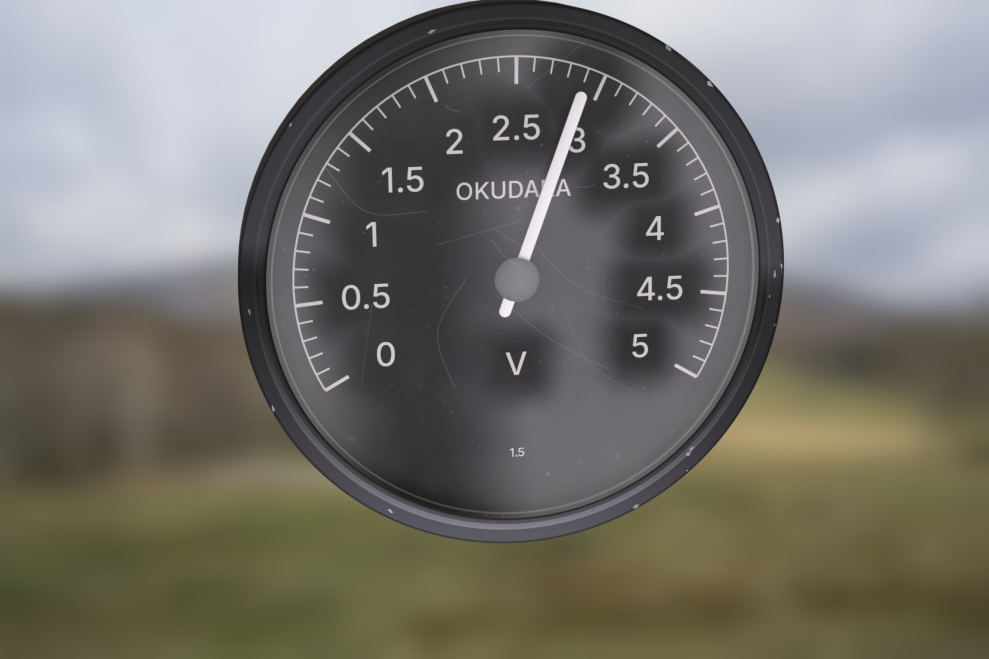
2.9
